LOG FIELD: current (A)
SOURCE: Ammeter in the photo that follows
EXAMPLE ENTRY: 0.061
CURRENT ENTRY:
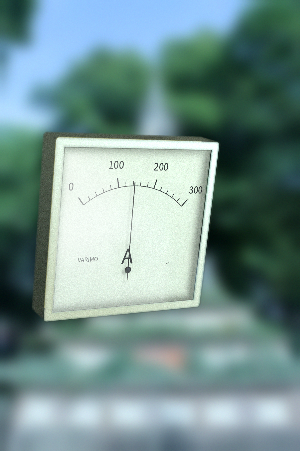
140
